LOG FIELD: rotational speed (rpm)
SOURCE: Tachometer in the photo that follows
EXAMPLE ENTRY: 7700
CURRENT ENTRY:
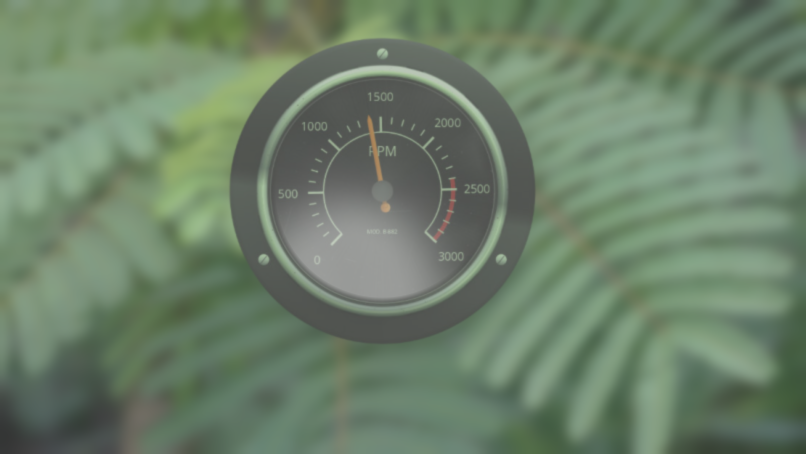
1400
